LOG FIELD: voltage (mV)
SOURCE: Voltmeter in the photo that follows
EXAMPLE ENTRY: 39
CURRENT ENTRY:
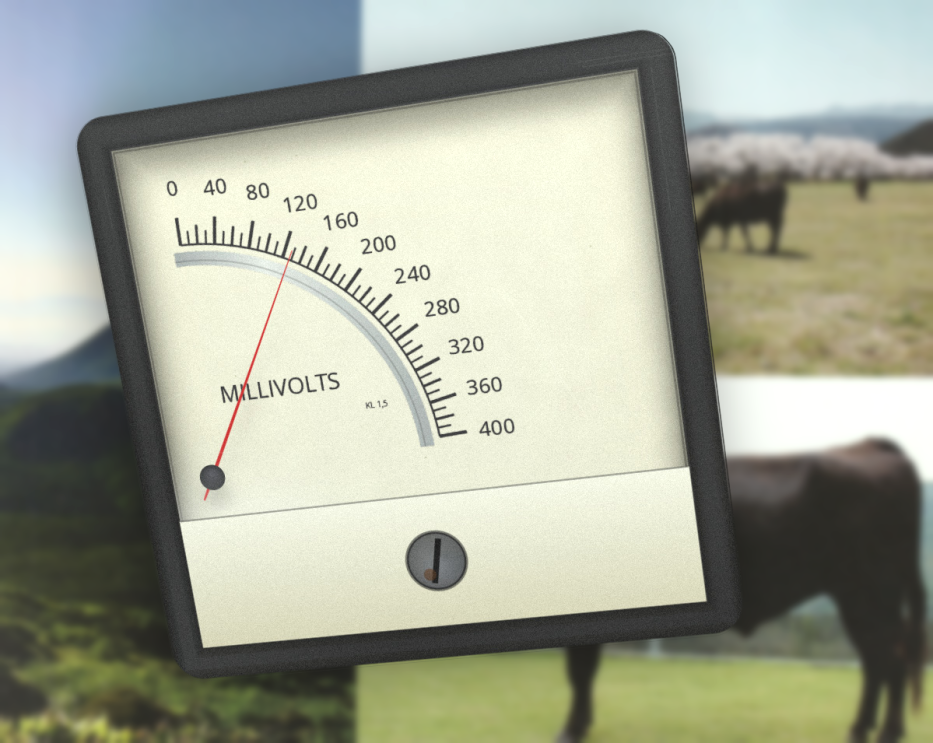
130
